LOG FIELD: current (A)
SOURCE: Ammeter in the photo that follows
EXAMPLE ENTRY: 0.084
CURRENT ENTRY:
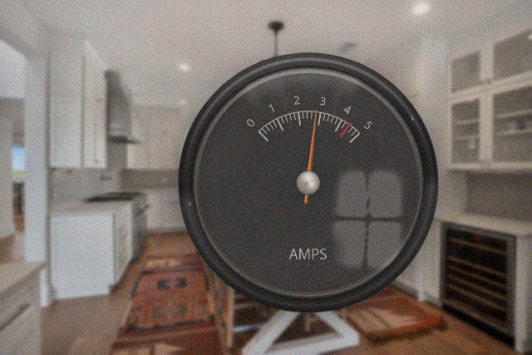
2.8
